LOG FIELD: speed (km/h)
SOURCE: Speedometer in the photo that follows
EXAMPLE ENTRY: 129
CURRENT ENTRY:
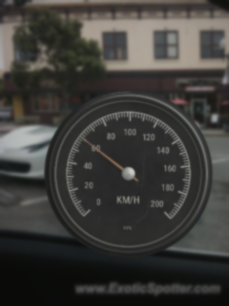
60
